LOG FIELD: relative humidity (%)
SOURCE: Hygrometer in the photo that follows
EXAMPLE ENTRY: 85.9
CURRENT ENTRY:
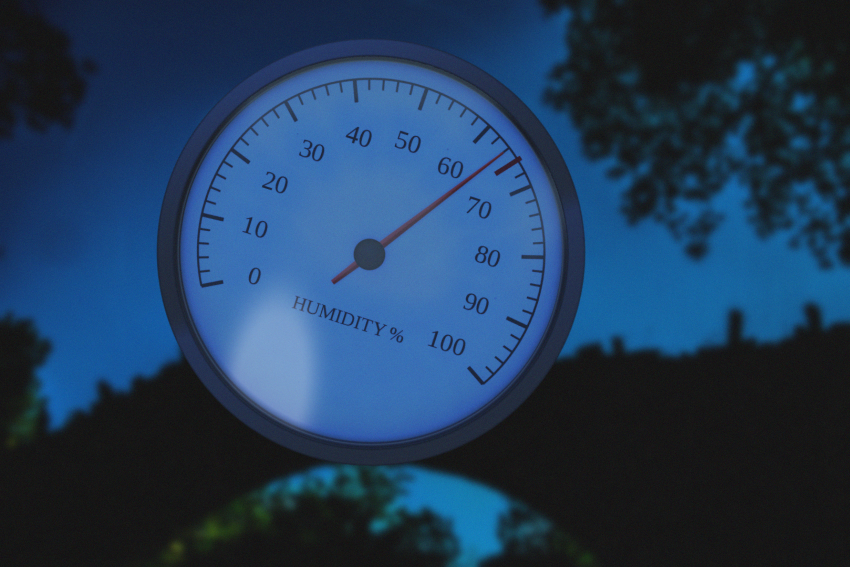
64
